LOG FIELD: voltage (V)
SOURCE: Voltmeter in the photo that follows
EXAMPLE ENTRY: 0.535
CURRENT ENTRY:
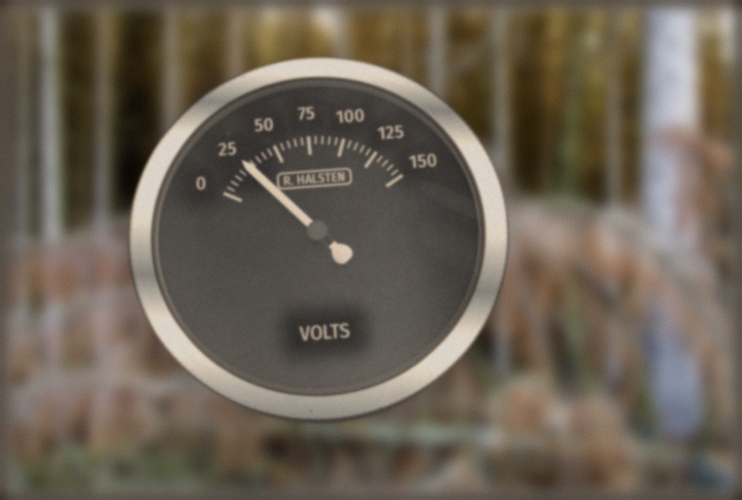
25
